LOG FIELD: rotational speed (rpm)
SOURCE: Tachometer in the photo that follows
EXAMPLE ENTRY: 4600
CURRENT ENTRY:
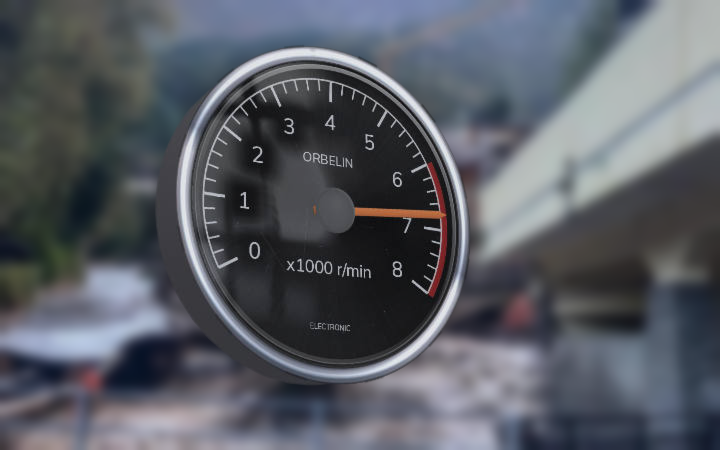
6800
